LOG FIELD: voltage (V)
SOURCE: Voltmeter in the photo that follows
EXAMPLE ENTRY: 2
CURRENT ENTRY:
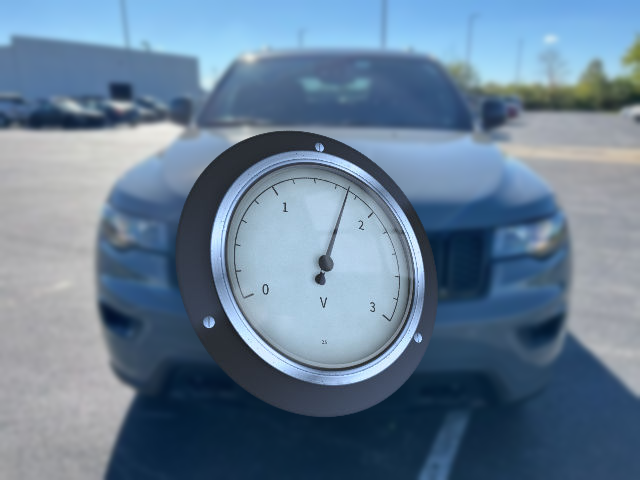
1.7
